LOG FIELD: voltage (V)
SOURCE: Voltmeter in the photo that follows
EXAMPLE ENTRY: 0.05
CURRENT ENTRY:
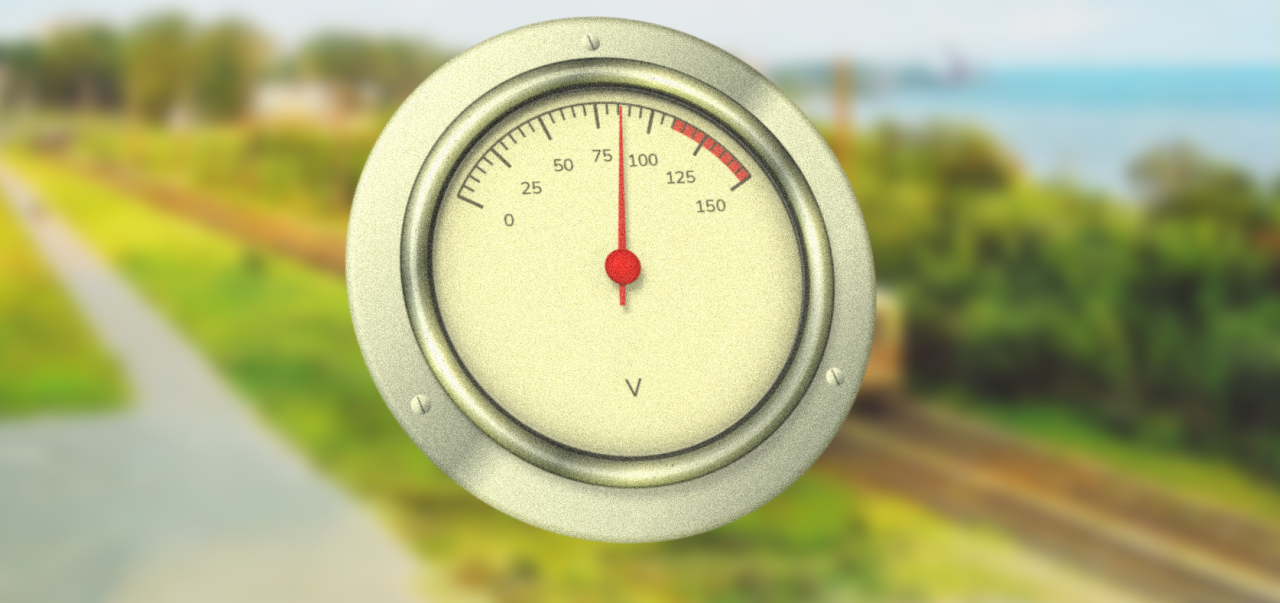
85
